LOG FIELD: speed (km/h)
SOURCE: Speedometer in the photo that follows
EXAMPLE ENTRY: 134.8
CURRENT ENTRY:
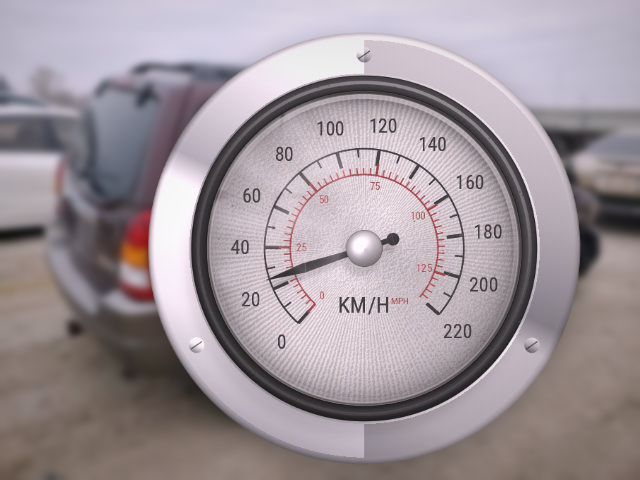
25
